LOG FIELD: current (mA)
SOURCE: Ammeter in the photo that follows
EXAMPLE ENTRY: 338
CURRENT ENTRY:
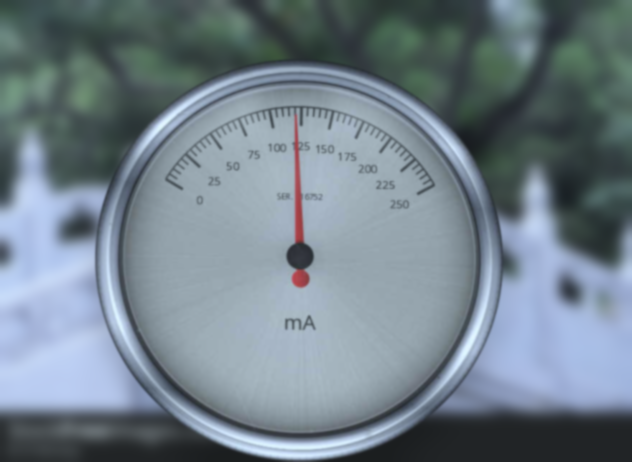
120
